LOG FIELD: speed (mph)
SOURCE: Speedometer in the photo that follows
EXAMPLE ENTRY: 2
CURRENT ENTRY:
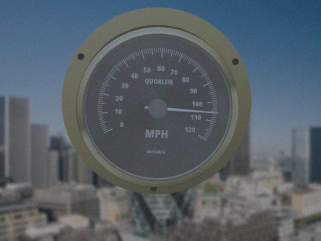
105
